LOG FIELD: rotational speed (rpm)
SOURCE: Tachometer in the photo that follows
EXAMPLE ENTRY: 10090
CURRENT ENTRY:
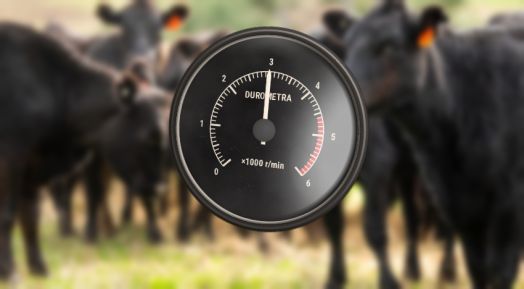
3000
